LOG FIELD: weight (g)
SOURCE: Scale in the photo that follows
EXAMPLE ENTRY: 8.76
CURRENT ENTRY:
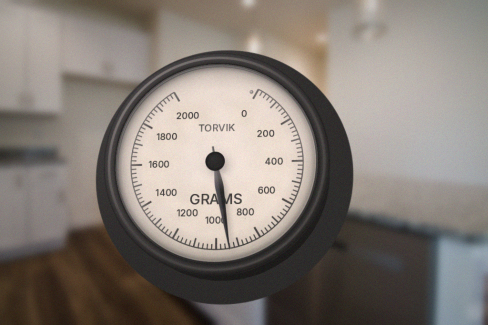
940
